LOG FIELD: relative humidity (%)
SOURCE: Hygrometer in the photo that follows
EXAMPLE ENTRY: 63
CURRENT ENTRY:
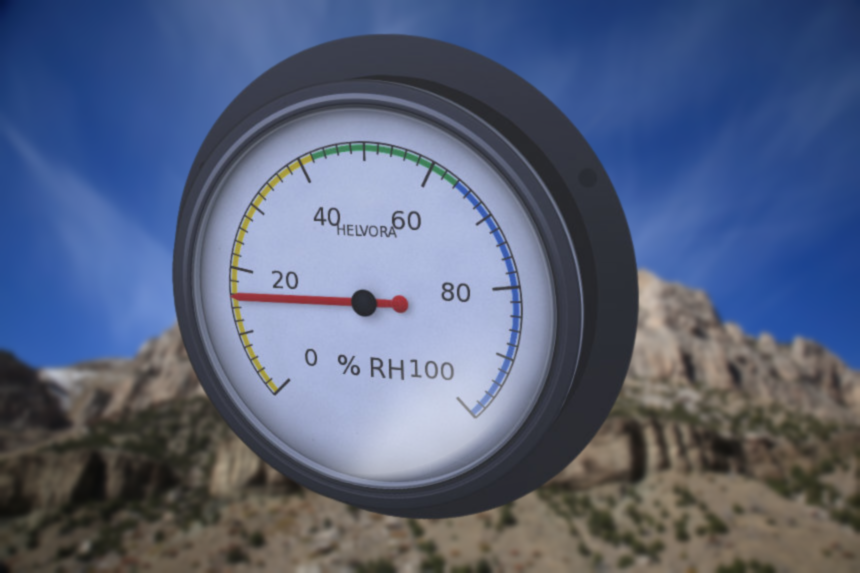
16
